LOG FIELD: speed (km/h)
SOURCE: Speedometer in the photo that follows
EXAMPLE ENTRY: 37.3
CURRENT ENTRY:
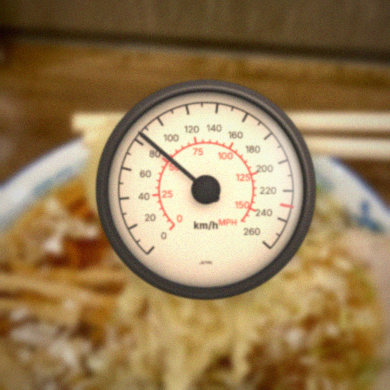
85
